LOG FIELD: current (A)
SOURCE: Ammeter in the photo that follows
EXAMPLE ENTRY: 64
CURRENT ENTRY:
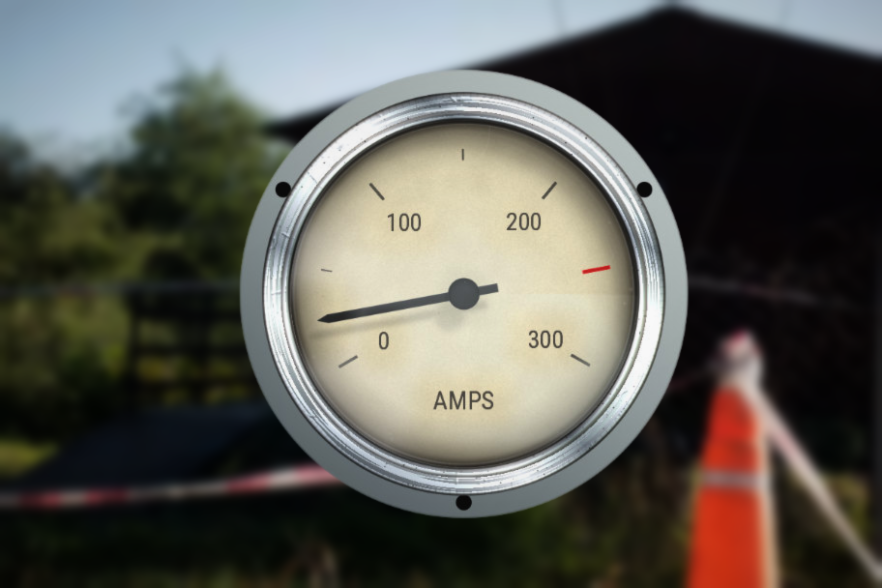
25
